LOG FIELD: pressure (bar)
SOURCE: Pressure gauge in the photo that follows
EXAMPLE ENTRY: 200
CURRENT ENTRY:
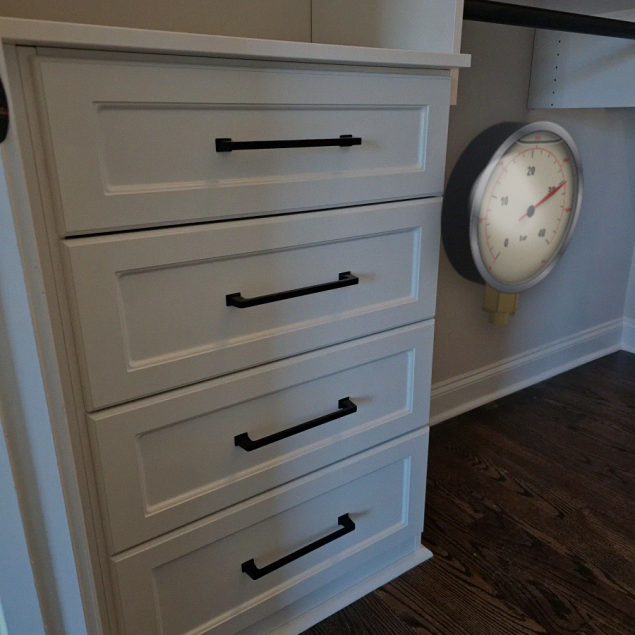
30
